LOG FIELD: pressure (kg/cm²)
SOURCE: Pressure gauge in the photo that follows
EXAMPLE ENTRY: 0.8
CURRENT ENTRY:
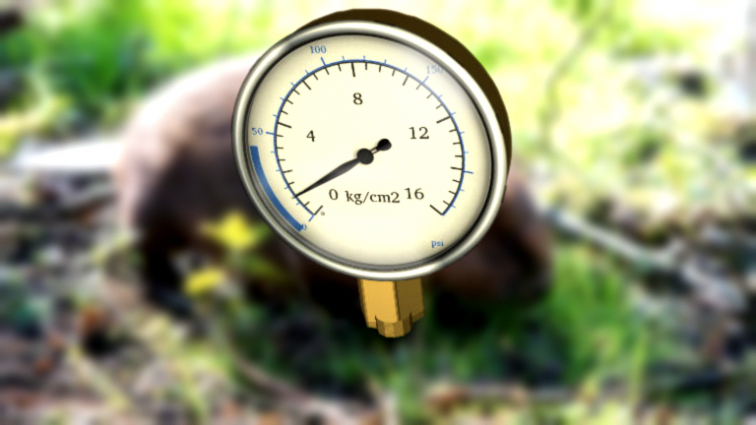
1
